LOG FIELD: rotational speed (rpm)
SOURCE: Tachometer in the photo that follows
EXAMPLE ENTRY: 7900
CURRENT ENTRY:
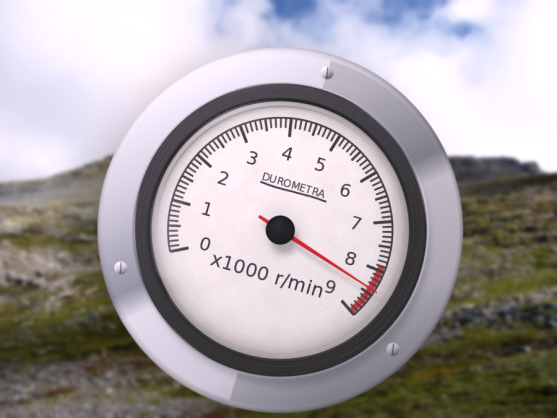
8400
